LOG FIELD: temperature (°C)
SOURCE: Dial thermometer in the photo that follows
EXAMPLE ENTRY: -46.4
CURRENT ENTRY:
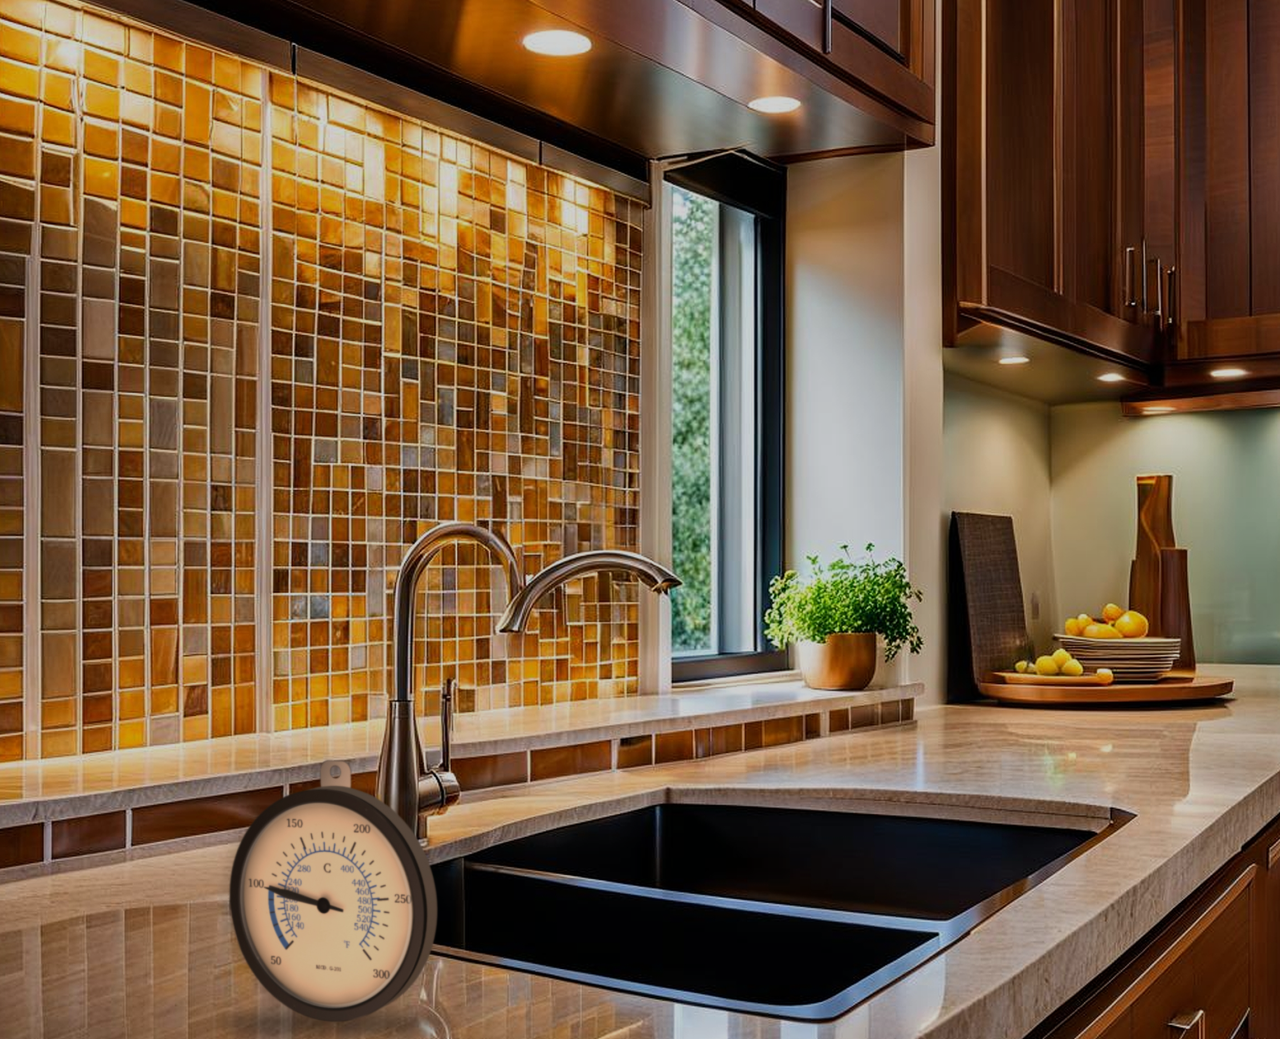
100
